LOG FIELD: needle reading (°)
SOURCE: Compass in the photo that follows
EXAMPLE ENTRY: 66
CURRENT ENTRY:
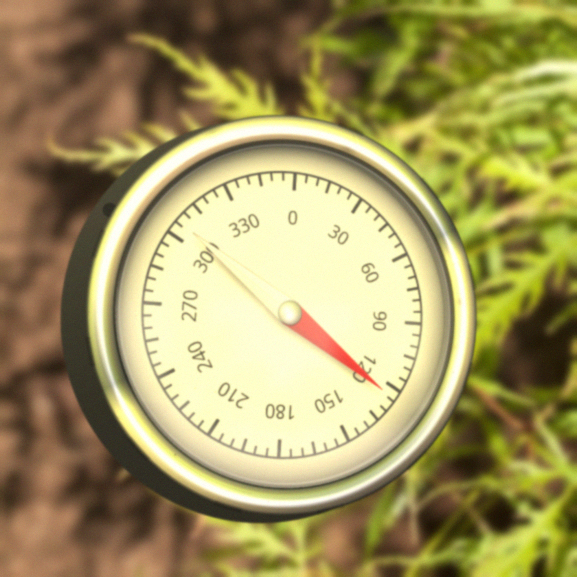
125
